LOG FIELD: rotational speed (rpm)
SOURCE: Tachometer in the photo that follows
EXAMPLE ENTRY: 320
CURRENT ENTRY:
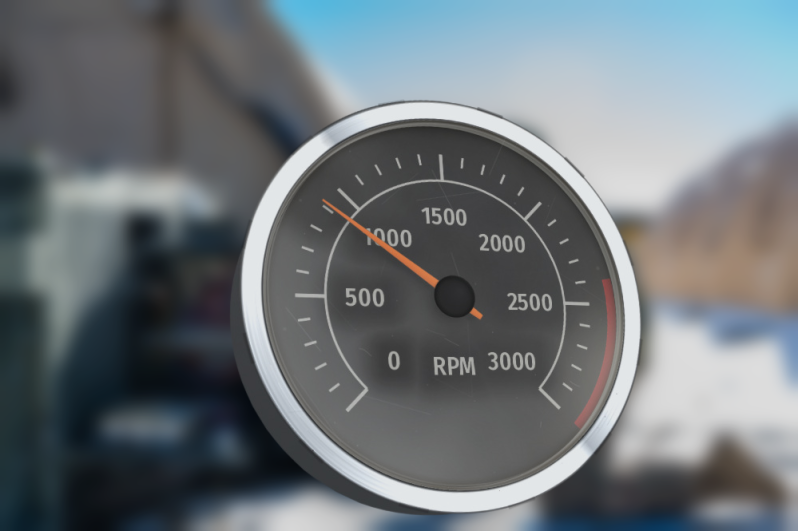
900
